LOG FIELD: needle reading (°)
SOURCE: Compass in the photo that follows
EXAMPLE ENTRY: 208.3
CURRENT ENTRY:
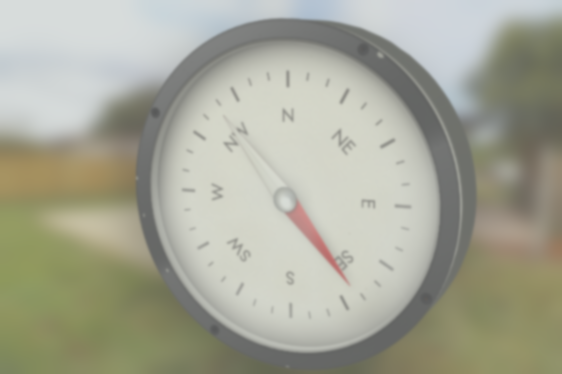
140
